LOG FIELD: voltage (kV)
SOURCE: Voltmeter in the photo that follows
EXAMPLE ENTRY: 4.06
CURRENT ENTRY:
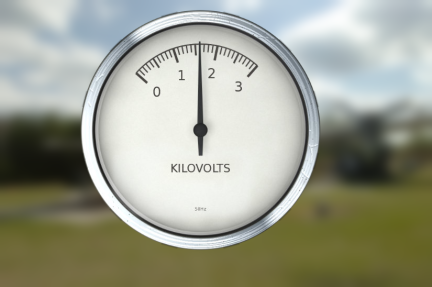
1.6
